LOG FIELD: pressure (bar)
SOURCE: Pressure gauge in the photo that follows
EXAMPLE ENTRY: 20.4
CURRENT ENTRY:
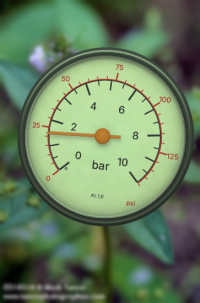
1.5
